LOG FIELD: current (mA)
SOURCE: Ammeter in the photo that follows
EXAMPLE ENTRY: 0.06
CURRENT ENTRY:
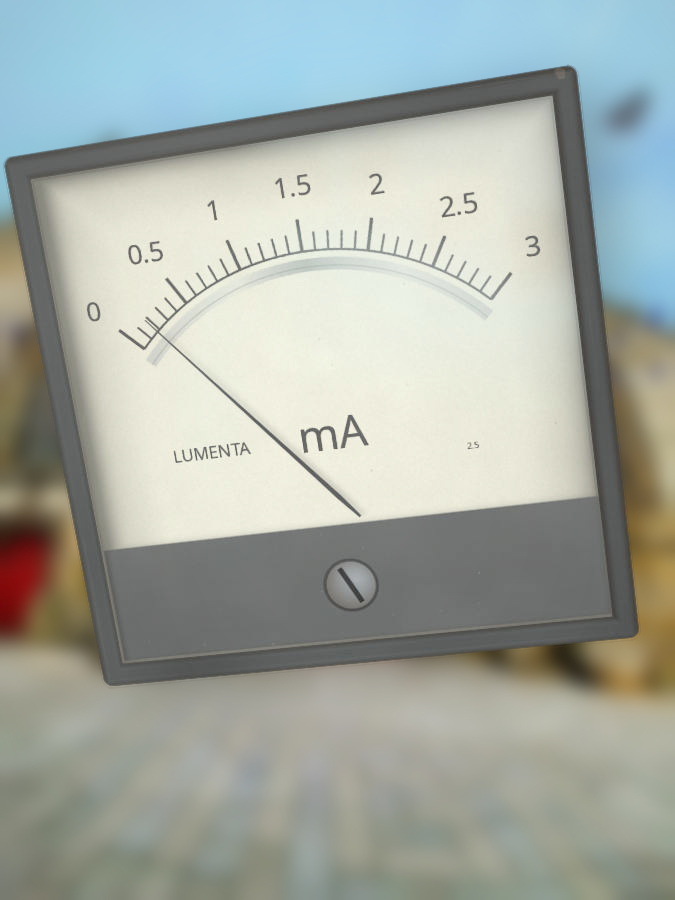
0.2
